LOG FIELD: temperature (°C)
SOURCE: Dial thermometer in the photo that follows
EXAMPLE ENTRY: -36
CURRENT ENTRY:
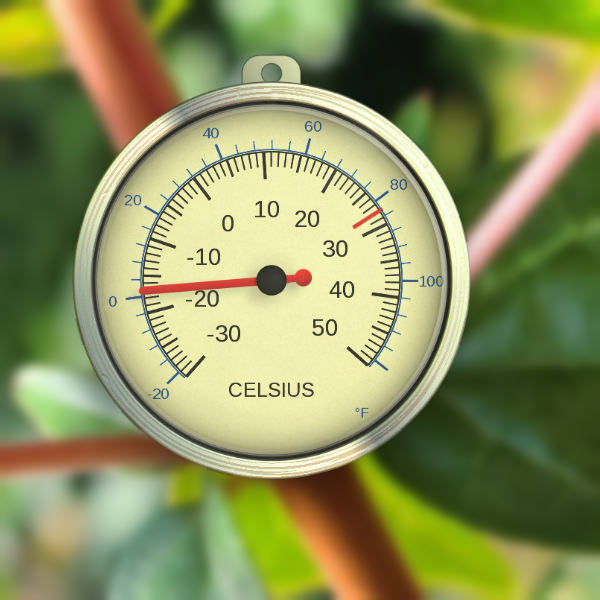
-17
